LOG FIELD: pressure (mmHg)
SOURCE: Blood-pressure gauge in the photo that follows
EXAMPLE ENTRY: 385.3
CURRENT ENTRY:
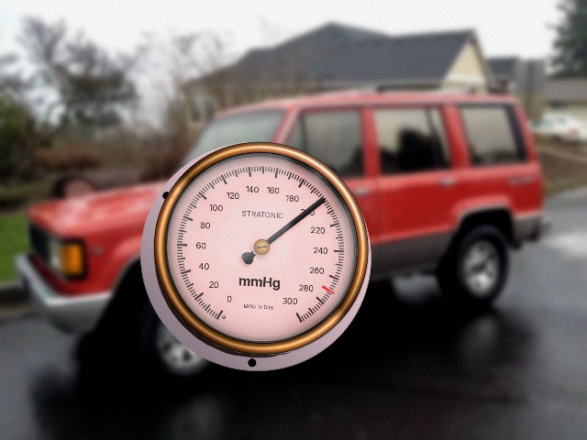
200
